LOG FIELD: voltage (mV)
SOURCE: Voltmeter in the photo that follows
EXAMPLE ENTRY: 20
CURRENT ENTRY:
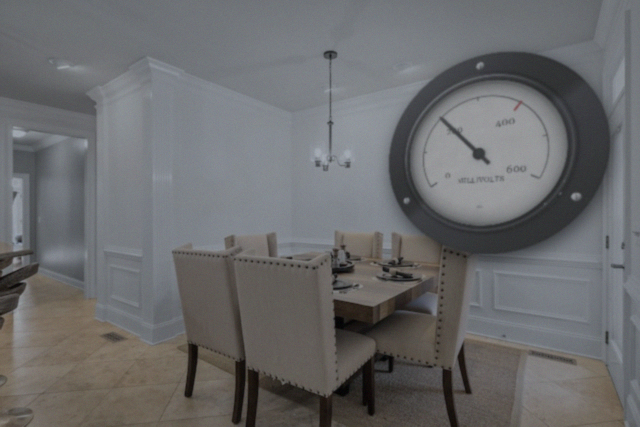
200
